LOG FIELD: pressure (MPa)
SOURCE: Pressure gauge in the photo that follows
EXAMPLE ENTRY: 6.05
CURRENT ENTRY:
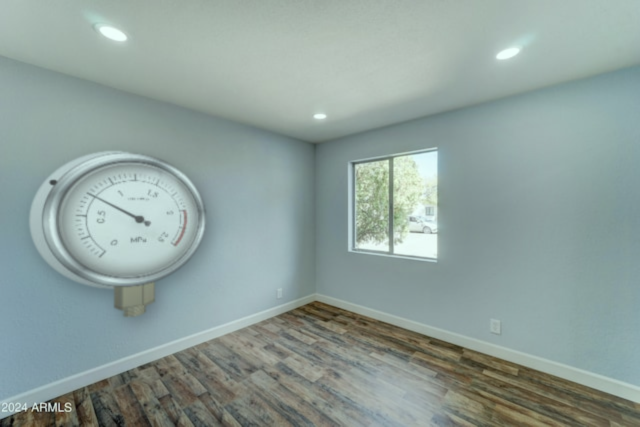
0.75
